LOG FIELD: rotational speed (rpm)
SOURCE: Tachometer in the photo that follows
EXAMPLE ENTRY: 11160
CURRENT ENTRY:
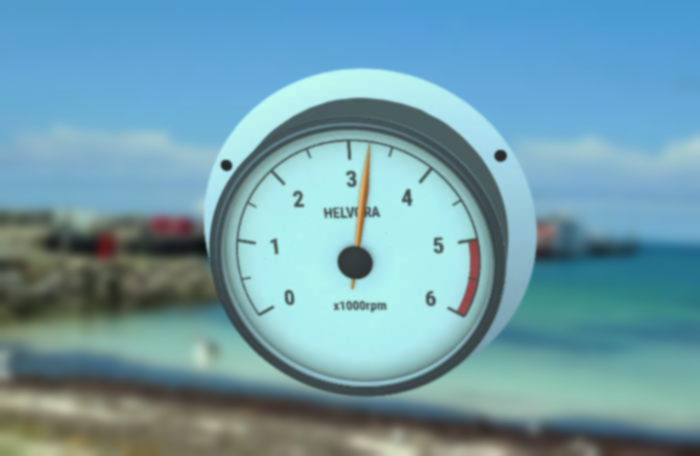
3250
